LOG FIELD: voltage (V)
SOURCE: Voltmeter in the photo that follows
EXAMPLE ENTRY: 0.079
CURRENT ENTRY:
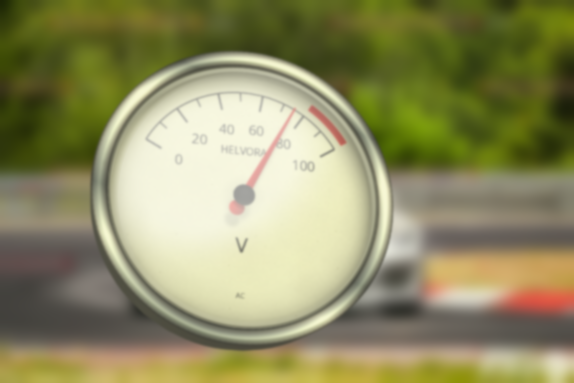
75
